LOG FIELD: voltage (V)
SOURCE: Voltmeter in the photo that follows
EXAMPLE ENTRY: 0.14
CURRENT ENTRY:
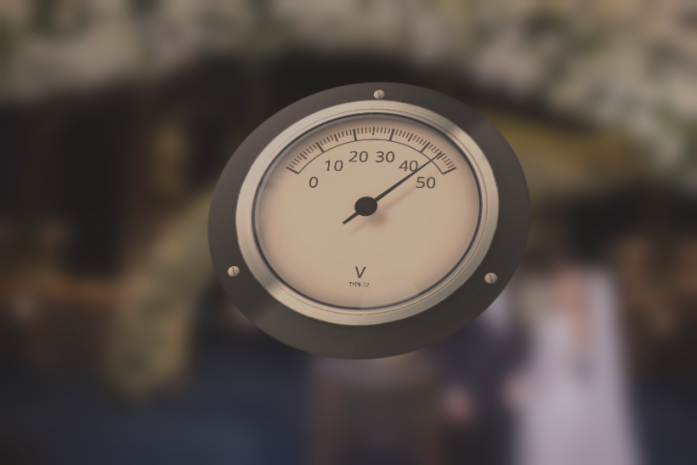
45
